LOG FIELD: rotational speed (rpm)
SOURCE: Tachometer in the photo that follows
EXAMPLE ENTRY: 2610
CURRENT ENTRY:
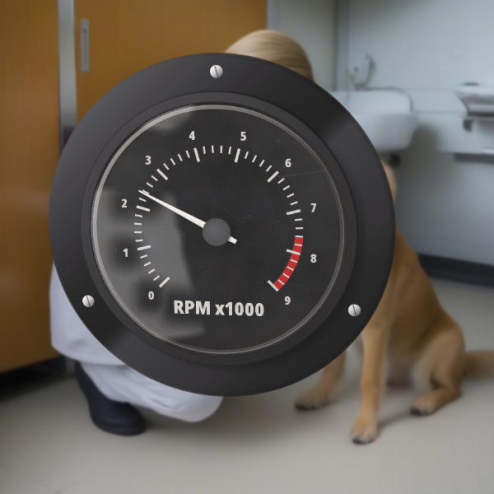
2400
